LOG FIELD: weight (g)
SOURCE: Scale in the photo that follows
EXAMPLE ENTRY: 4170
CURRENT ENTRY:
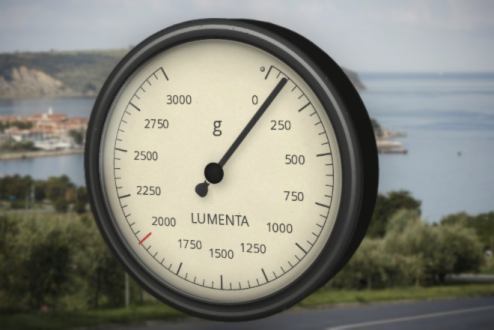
100
